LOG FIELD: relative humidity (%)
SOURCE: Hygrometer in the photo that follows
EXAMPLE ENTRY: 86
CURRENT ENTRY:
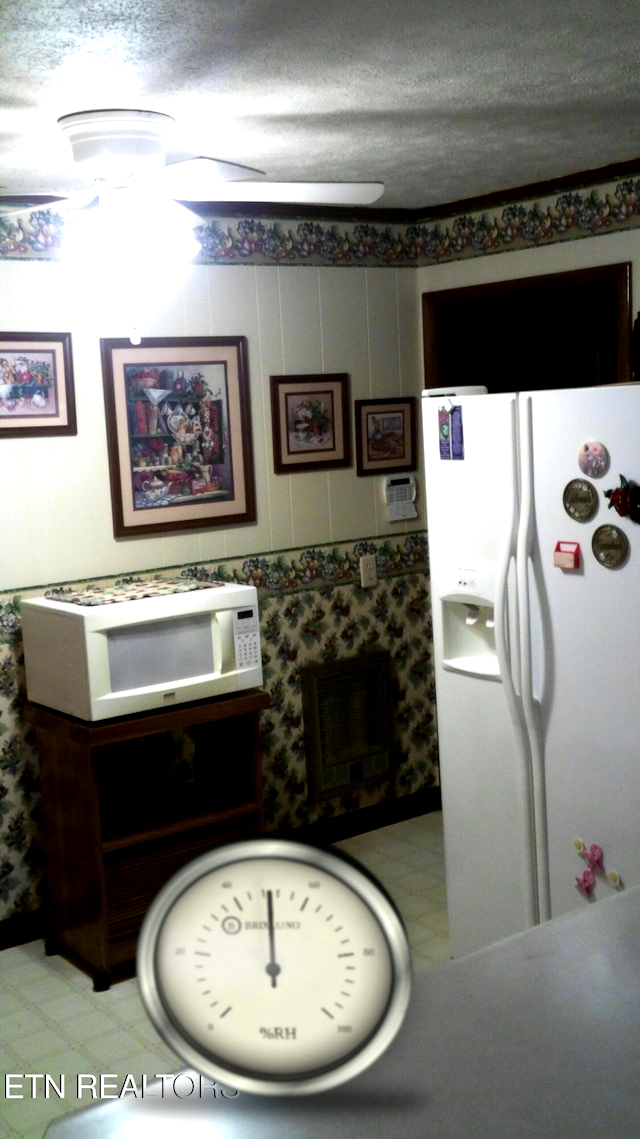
50
